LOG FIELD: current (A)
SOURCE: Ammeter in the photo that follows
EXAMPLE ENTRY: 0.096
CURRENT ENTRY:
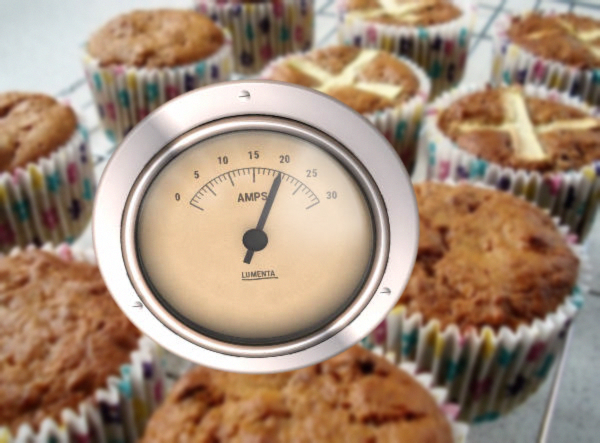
20
